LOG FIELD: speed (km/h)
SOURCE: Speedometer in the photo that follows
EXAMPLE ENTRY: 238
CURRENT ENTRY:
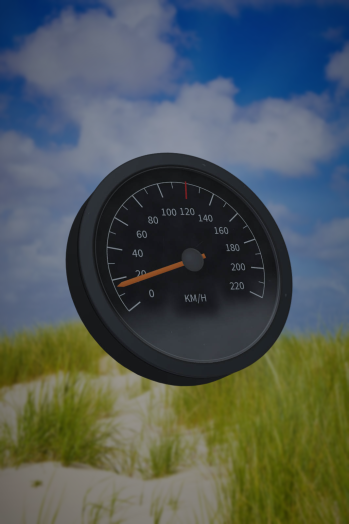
15
